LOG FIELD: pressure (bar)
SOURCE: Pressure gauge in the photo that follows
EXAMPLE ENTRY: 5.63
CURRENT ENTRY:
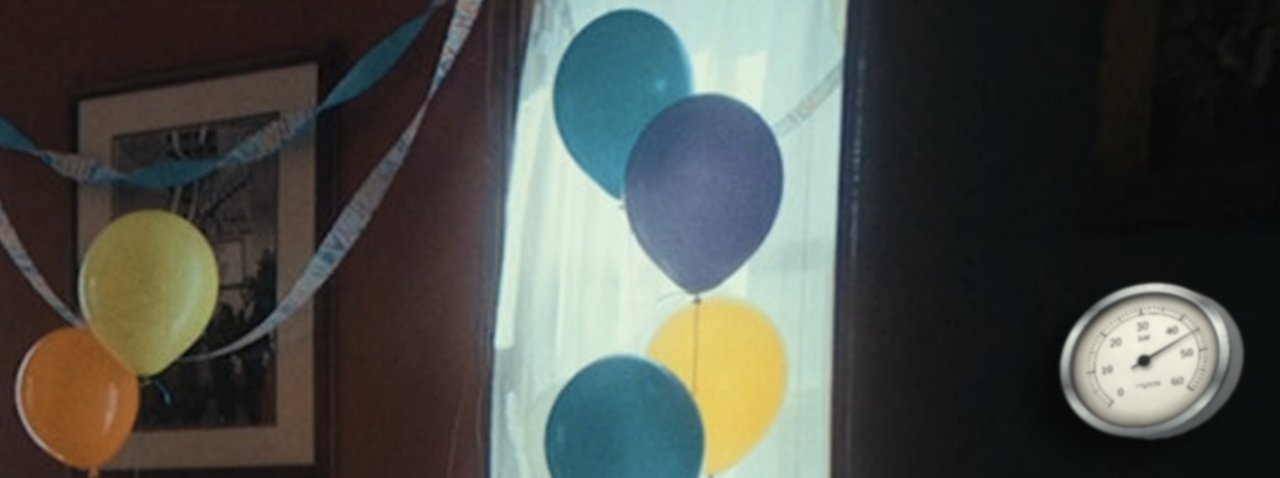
45
